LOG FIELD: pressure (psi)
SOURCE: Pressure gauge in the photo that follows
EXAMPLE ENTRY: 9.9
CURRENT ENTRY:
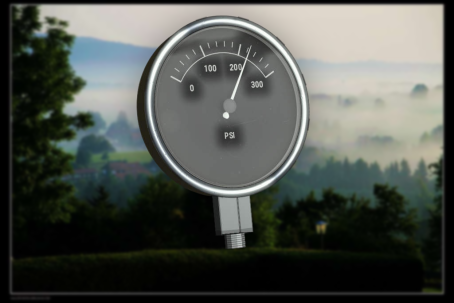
220
